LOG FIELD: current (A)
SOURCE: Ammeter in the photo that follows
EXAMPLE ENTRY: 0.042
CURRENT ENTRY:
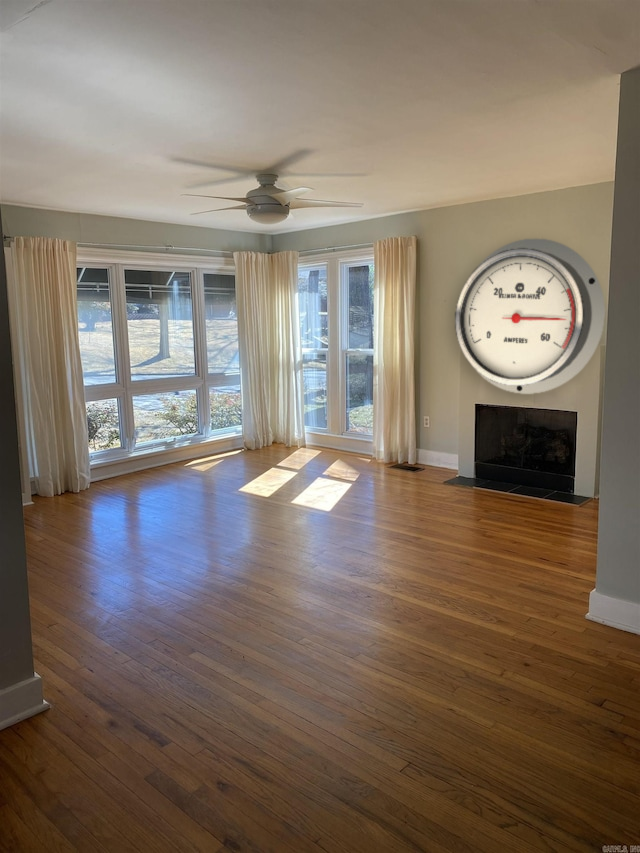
52.5
